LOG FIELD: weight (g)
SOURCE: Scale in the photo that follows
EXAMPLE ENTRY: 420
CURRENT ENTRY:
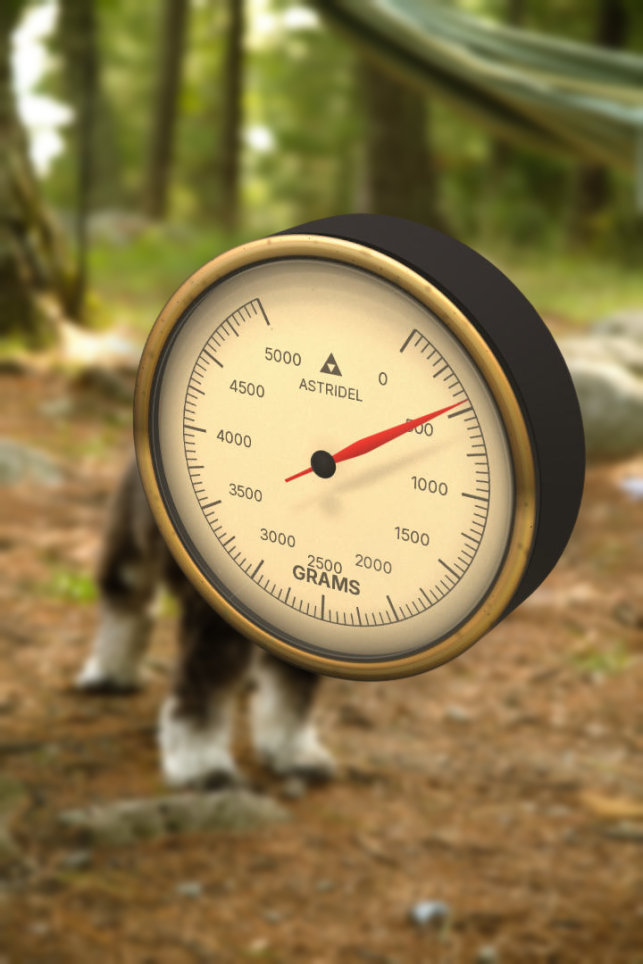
450
